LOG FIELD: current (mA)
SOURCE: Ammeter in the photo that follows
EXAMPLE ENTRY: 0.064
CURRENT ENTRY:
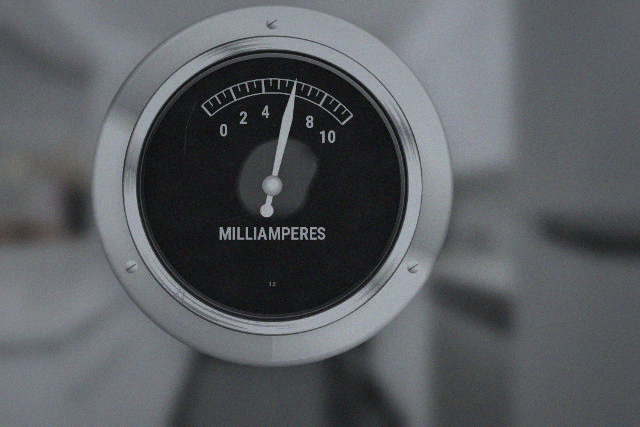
6
